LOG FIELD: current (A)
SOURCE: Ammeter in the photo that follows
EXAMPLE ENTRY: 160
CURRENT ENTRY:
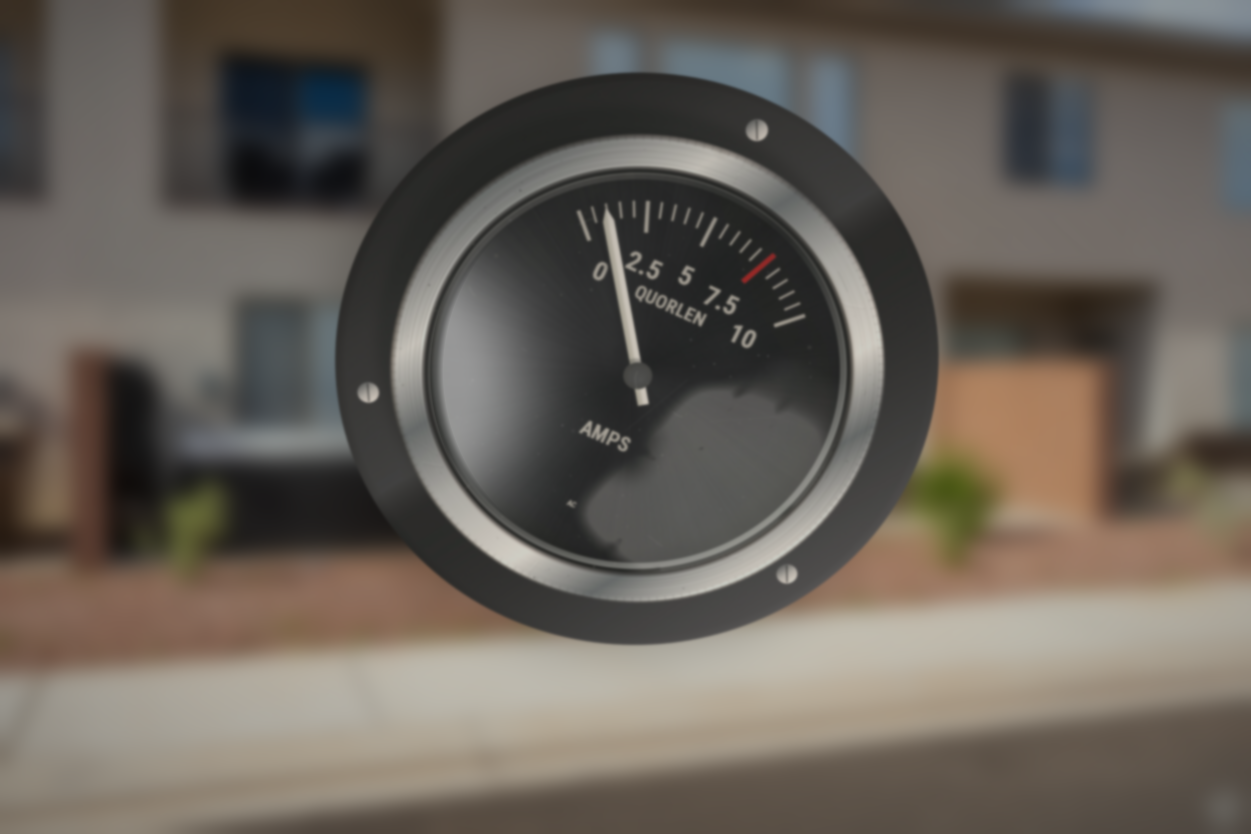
1
